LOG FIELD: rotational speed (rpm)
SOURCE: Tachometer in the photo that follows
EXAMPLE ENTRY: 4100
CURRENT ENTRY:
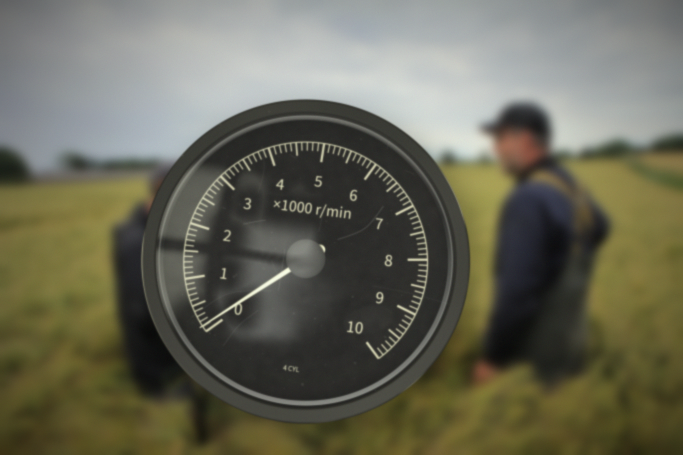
100
